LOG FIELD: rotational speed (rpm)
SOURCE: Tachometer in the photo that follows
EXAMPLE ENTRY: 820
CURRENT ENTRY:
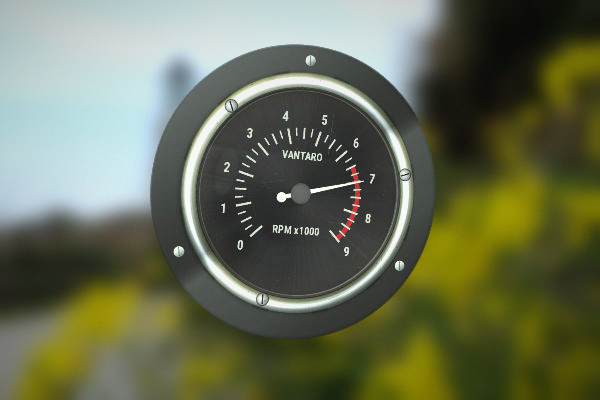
7000
